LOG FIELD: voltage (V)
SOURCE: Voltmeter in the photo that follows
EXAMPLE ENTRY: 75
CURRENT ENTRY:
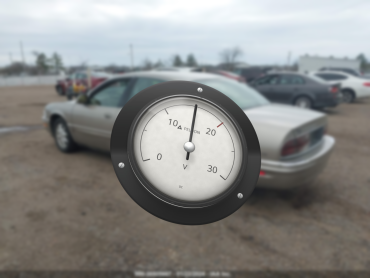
15
